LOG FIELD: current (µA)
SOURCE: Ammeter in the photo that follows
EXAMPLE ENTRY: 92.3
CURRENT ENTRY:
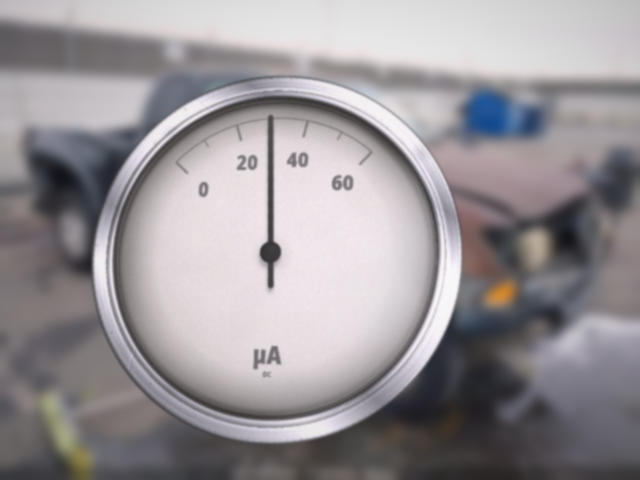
30
